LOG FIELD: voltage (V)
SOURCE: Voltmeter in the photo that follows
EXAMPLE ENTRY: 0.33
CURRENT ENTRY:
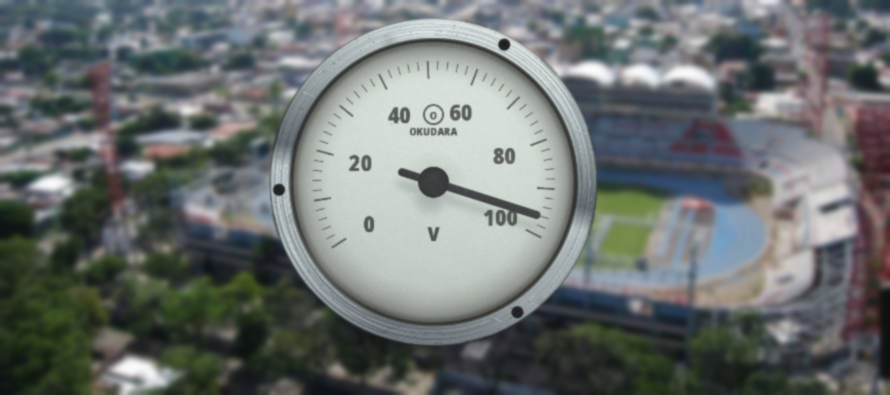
96
